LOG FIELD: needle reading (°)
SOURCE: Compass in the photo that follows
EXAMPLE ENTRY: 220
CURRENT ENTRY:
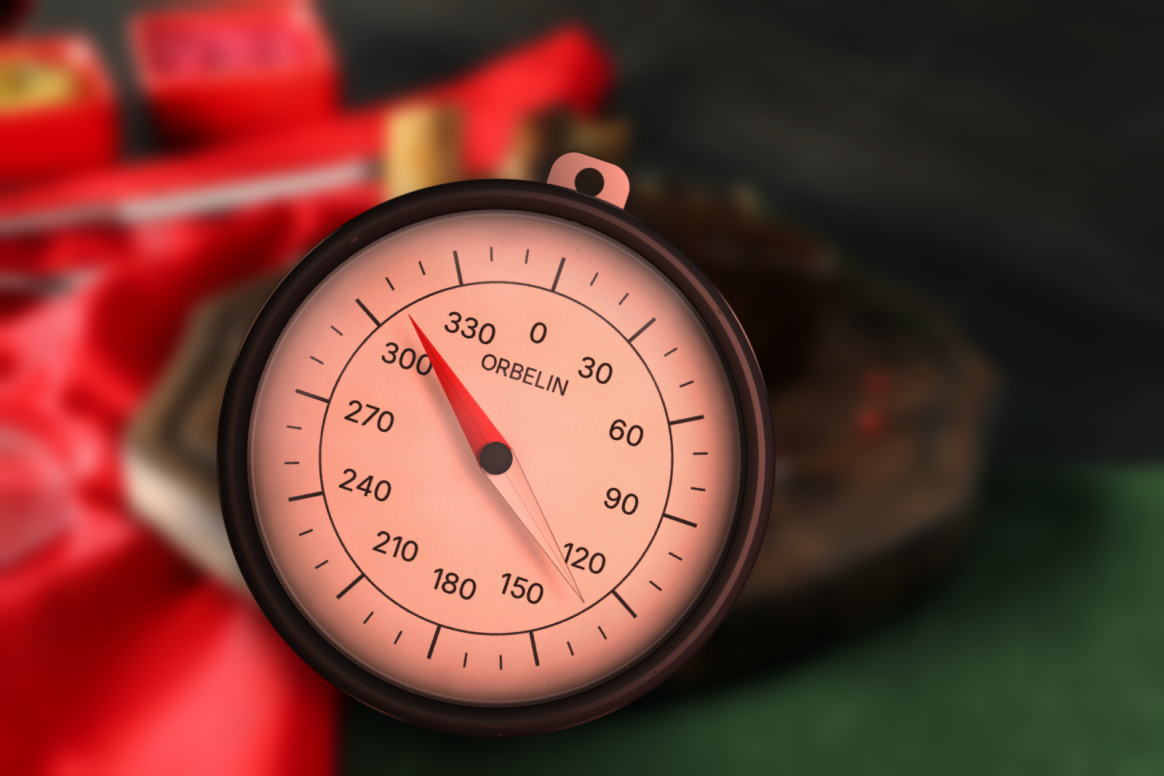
310
